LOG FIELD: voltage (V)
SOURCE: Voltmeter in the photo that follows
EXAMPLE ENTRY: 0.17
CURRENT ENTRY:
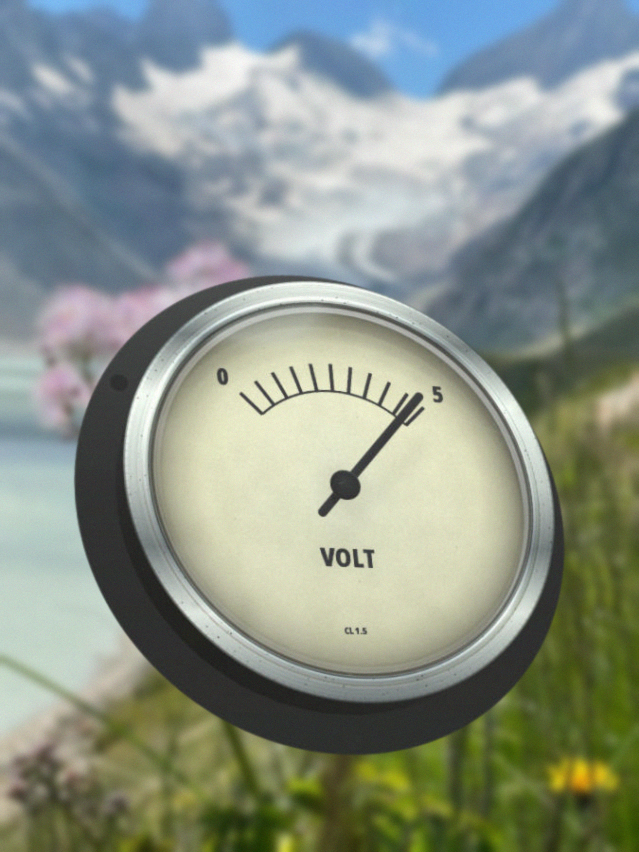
4.75
